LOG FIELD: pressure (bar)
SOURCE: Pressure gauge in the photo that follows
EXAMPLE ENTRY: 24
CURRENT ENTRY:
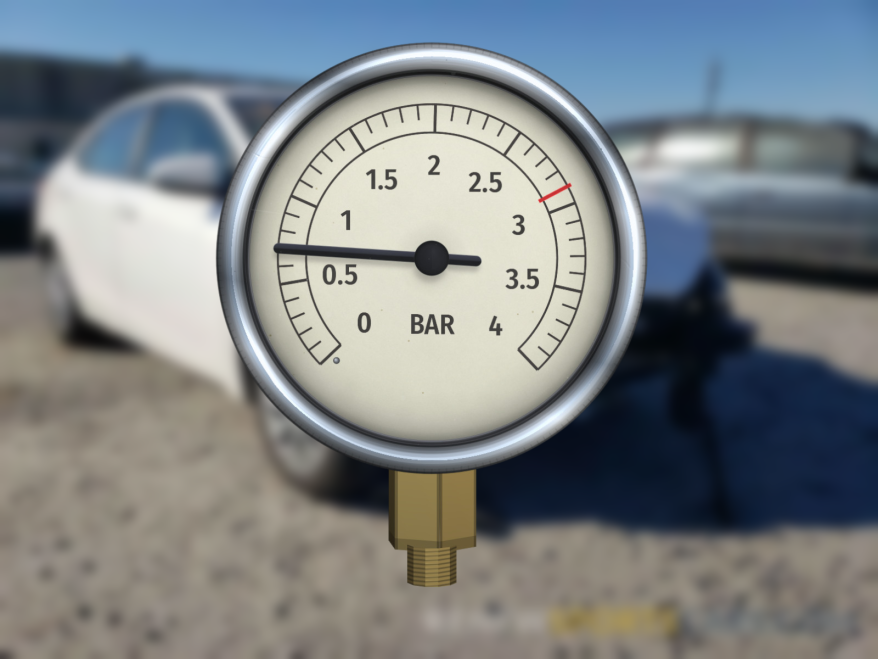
0.7
